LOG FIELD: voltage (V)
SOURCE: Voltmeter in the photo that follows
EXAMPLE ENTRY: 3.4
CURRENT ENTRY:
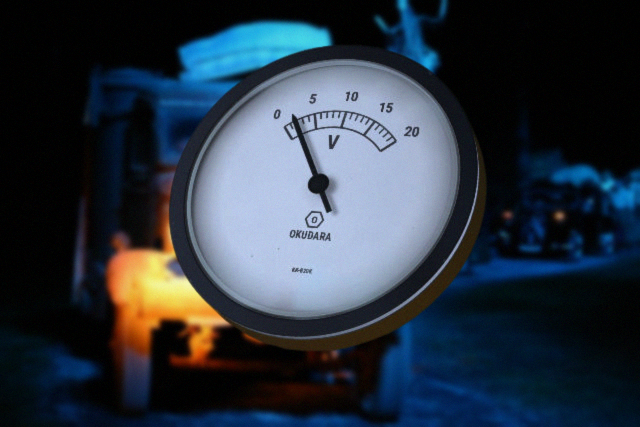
2
